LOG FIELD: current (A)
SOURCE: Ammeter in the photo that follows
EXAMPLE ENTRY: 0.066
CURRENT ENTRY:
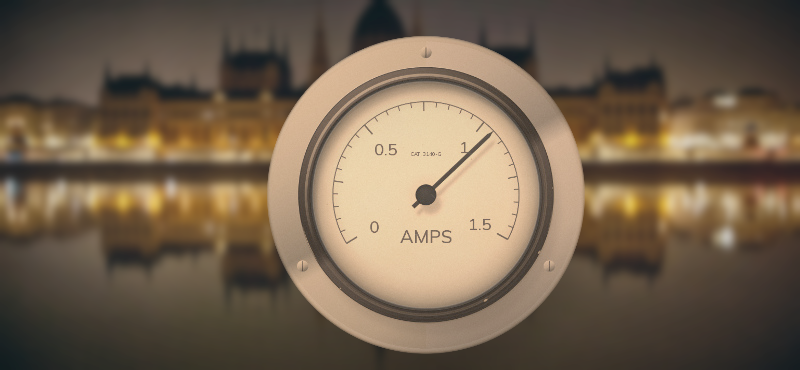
1.05
